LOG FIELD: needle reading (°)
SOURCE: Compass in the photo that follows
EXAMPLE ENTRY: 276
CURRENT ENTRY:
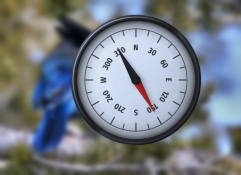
150
